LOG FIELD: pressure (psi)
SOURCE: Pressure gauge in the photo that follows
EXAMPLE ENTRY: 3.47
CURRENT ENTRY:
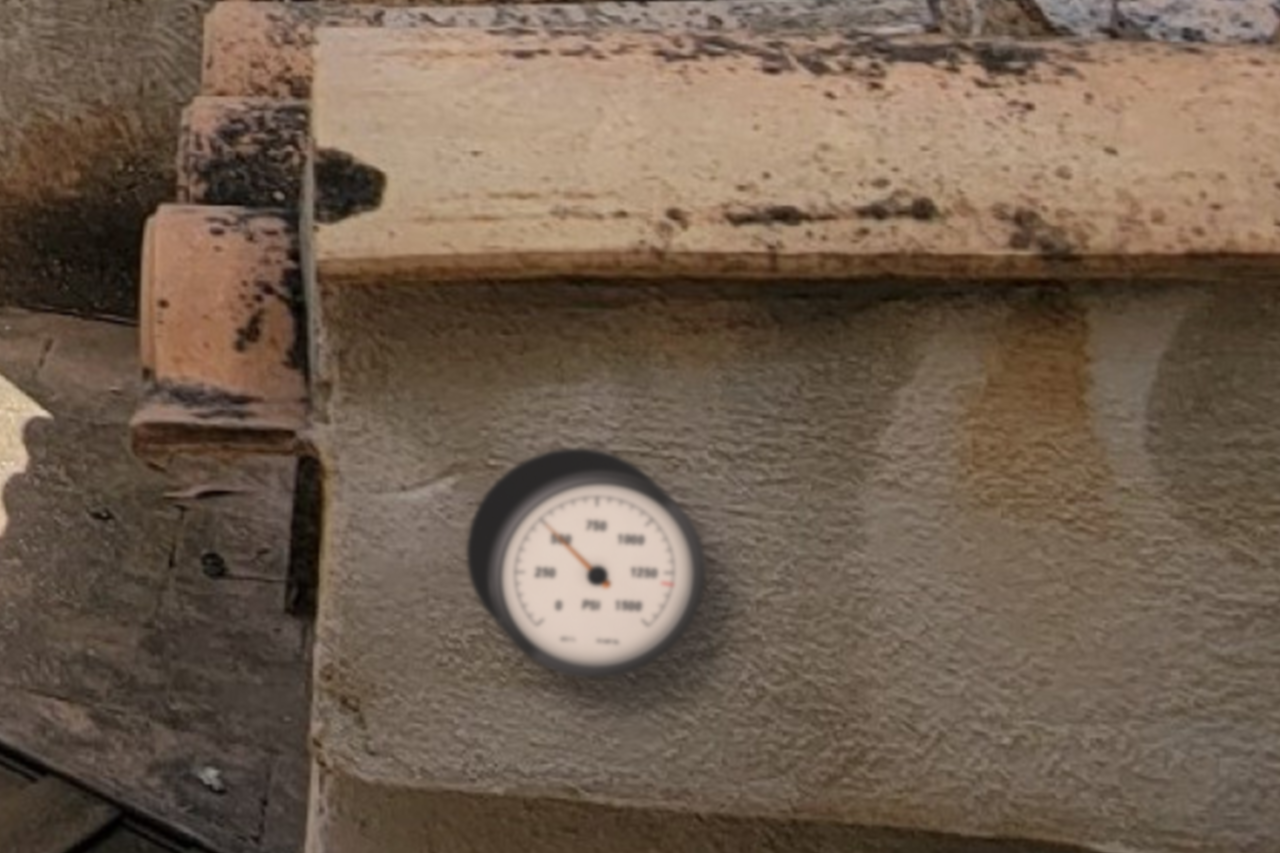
500
